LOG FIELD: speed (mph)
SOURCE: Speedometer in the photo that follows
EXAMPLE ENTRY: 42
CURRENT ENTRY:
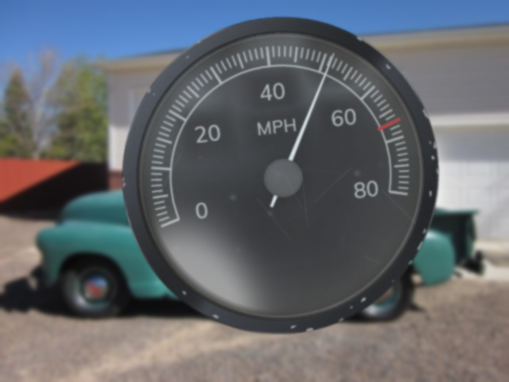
51
